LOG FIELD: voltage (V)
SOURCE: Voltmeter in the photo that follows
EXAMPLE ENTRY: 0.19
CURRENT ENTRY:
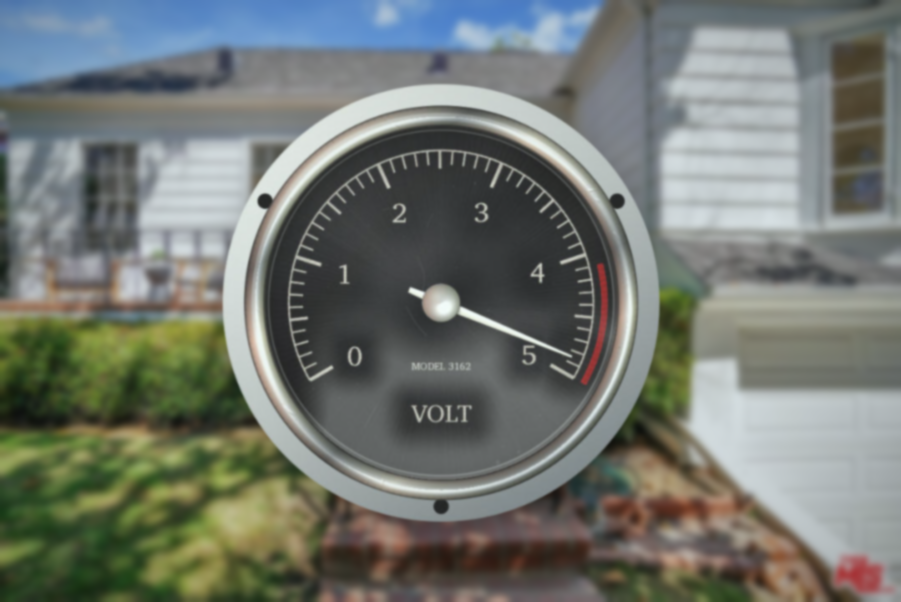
4.85
